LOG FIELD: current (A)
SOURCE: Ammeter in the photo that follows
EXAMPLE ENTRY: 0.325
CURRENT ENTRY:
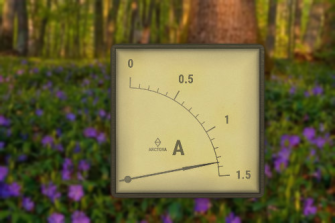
1.35
